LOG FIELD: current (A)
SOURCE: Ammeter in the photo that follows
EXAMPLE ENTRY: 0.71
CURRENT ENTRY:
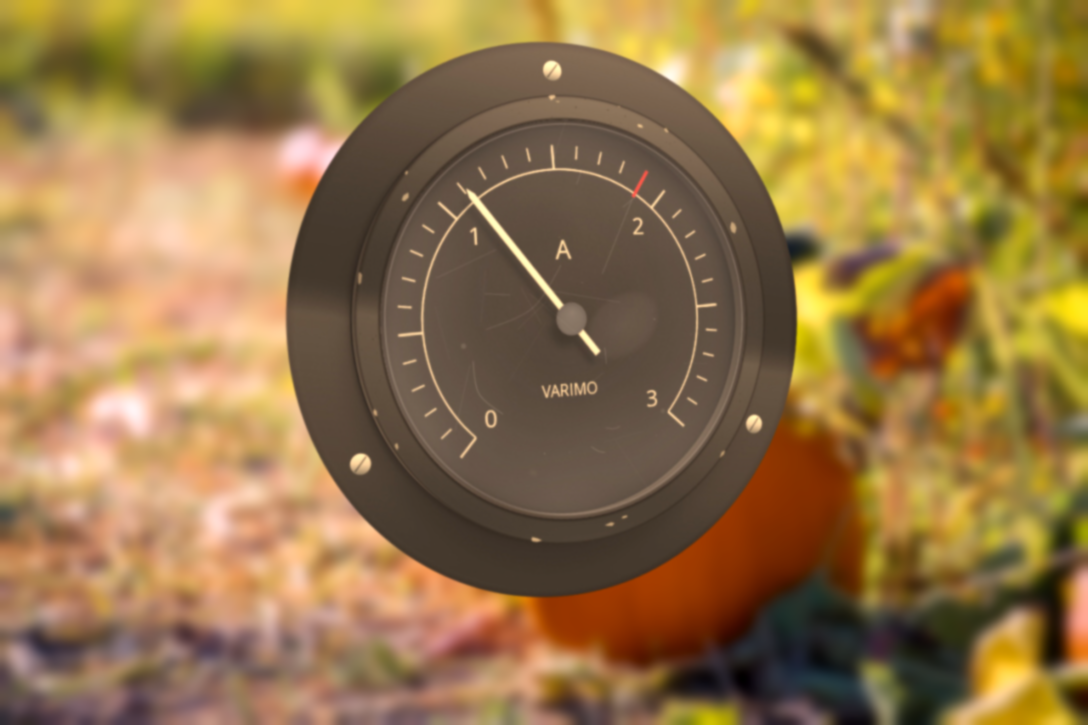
1.1
